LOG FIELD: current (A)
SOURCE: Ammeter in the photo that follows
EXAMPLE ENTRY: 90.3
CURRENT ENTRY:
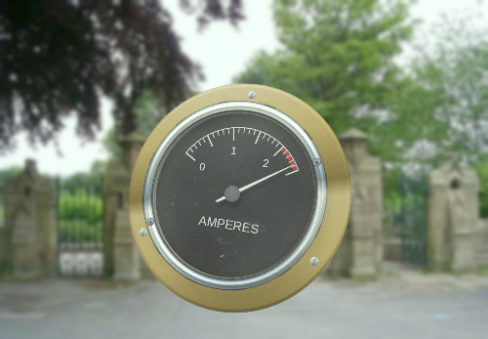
2.4
